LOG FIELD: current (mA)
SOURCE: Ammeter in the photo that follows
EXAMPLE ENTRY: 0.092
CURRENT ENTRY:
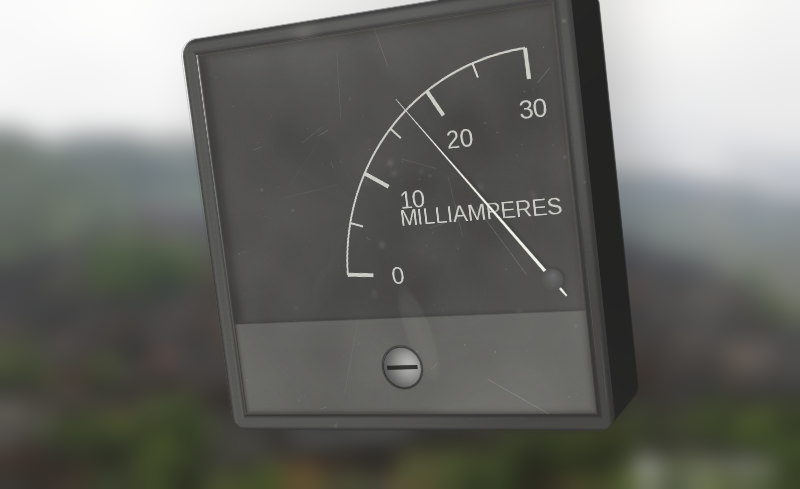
17.5
